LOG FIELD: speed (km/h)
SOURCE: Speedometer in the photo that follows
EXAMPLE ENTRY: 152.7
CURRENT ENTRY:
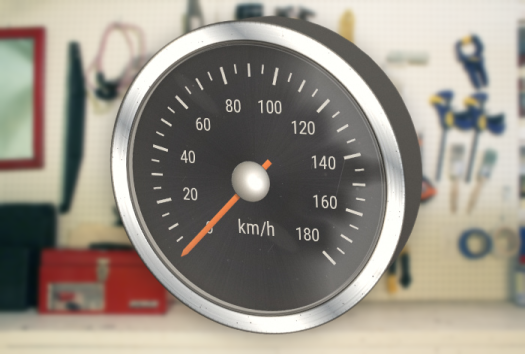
0
